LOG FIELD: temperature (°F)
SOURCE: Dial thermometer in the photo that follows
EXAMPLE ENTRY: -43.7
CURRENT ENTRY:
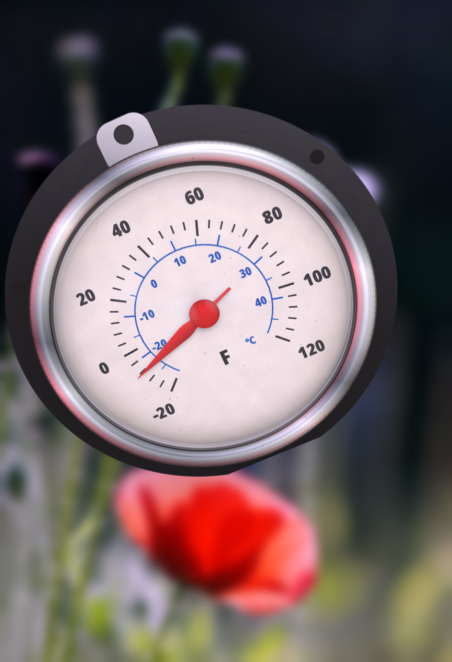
-8
